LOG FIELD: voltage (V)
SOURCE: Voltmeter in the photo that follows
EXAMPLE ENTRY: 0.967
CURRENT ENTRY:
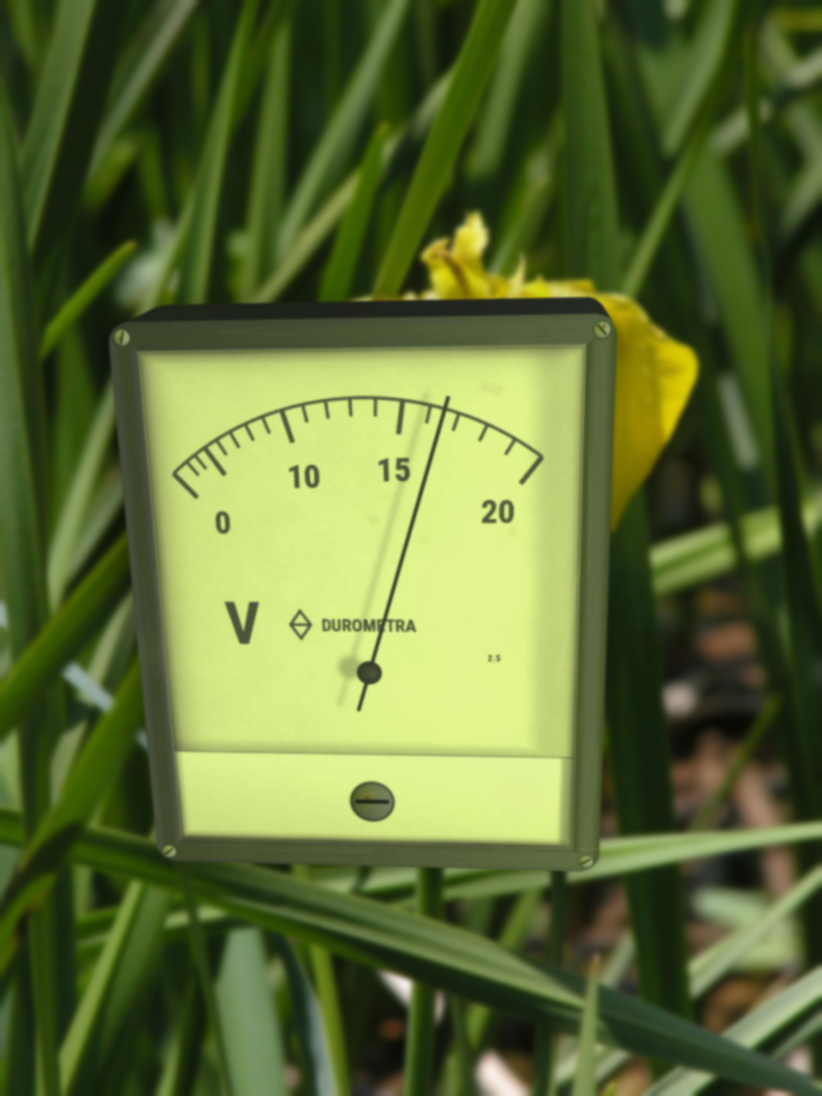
16.5
